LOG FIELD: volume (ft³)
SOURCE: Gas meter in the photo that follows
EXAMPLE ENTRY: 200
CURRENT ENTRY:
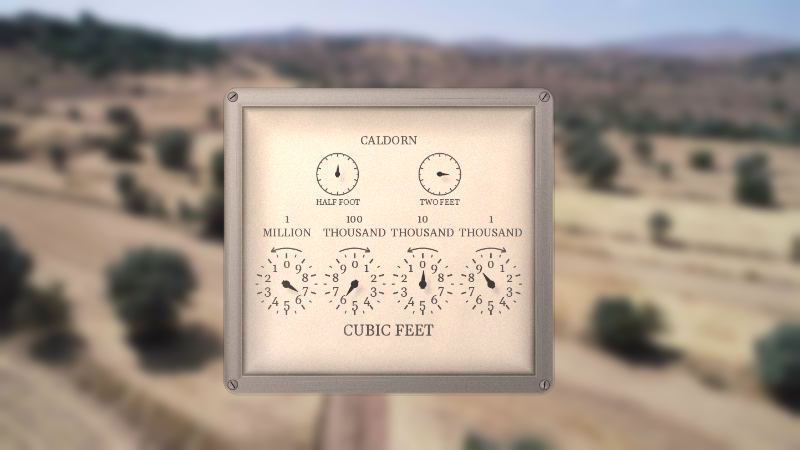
659900
